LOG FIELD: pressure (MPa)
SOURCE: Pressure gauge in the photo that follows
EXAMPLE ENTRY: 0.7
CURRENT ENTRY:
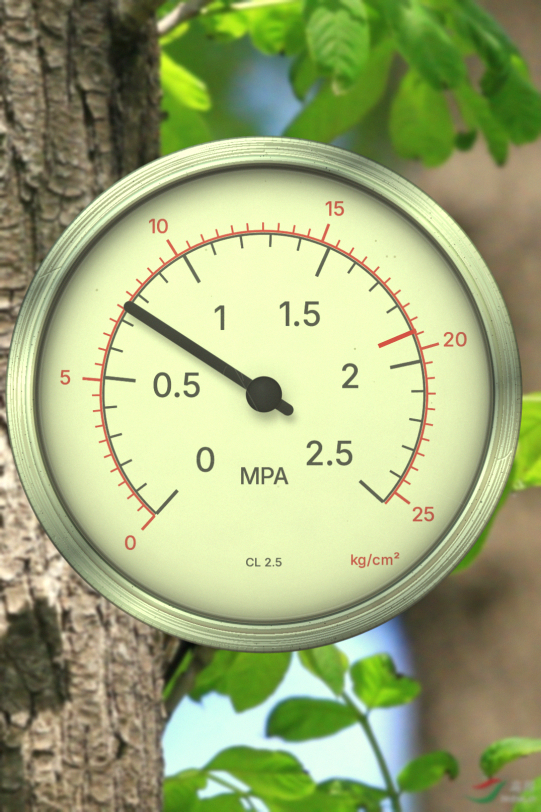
0.75
